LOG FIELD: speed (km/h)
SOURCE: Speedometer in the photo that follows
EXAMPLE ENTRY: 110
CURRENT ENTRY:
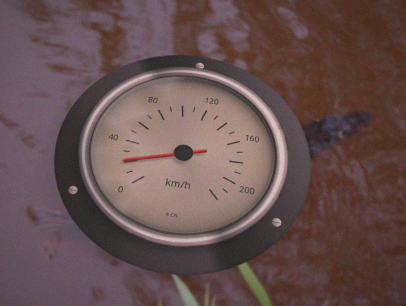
20
